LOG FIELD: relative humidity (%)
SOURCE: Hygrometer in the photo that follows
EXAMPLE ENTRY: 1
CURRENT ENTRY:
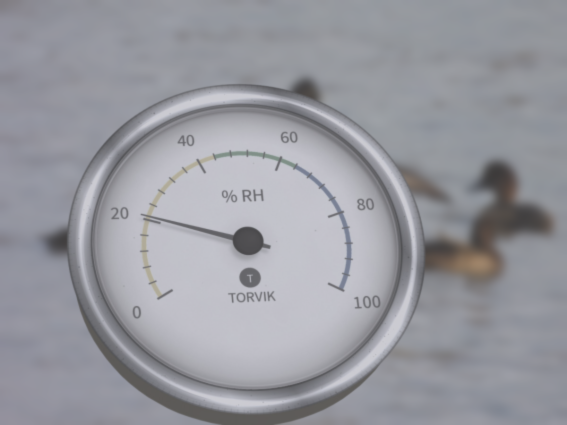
20
